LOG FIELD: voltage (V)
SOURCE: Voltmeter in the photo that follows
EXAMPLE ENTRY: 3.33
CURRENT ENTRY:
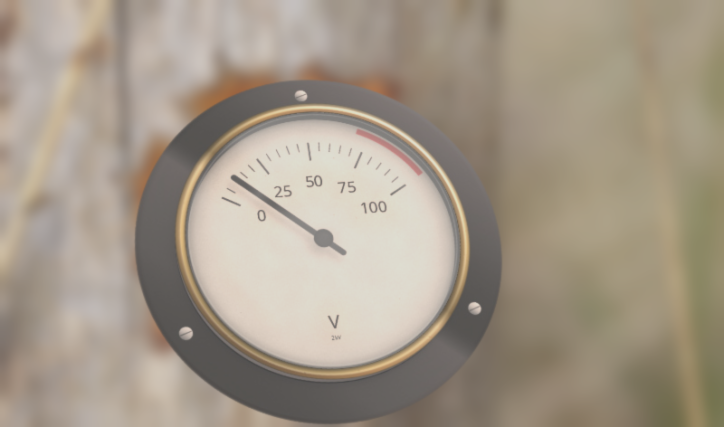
10
